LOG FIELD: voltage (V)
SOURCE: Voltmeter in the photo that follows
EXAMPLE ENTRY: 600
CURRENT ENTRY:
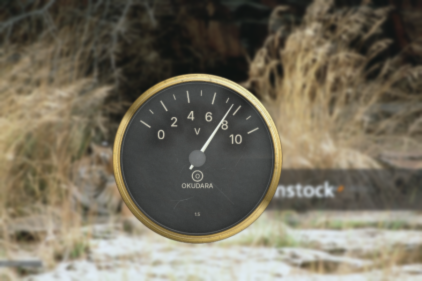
7.5
